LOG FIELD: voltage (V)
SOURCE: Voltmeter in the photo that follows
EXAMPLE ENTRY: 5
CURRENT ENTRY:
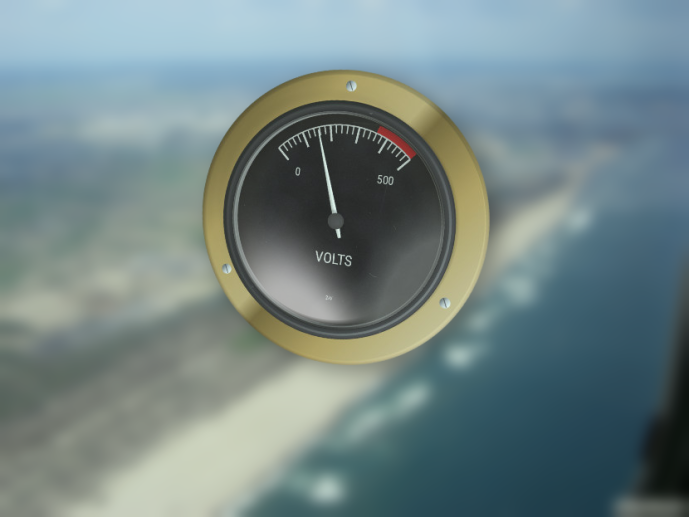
160
